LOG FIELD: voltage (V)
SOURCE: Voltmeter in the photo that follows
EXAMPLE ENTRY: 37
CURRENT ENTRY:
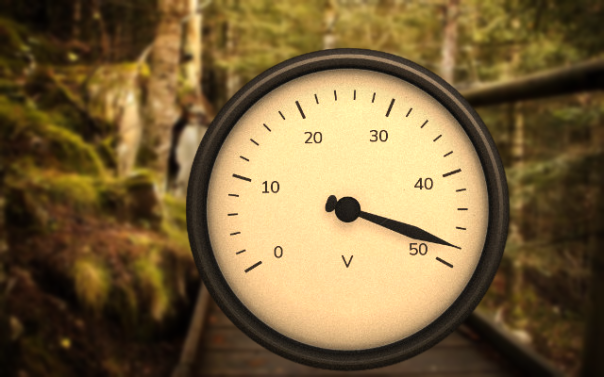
48
